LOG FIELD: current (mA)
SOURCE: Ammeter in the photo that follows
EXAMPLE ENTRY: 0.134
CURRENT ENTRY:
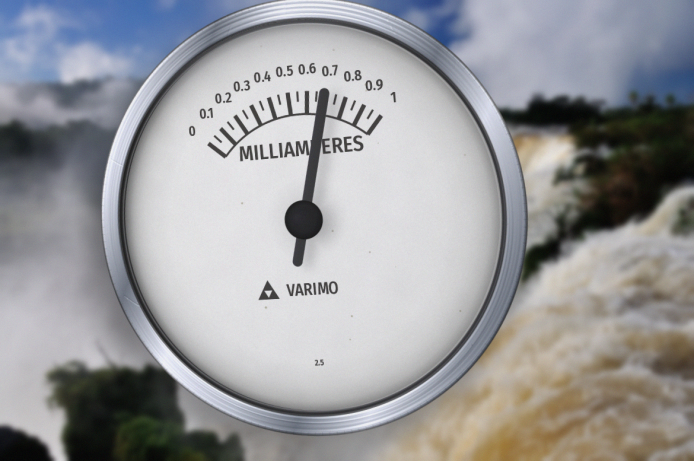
0.7
